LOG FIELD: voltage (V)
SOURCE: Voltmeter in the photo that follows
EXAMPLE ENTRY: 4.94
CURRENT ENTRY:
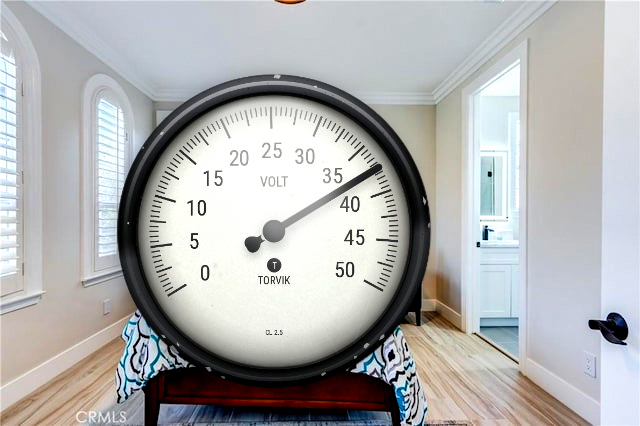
37.5
